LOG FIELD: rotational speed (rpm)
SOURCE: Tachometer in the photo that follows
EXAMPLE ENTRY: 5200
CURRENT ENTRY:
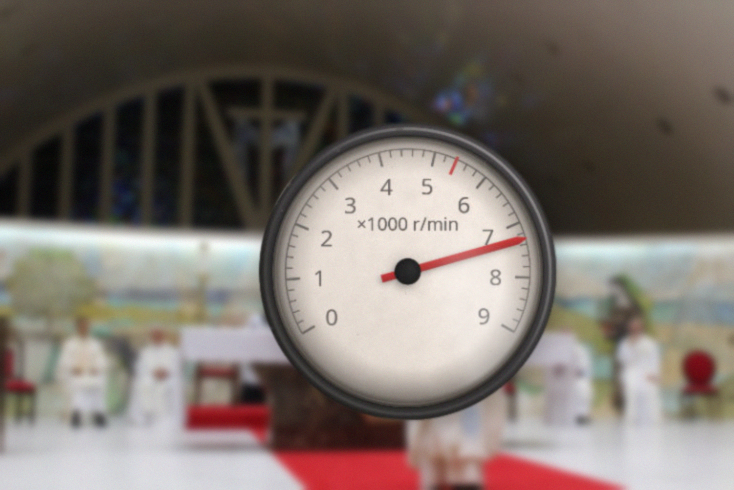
7300
